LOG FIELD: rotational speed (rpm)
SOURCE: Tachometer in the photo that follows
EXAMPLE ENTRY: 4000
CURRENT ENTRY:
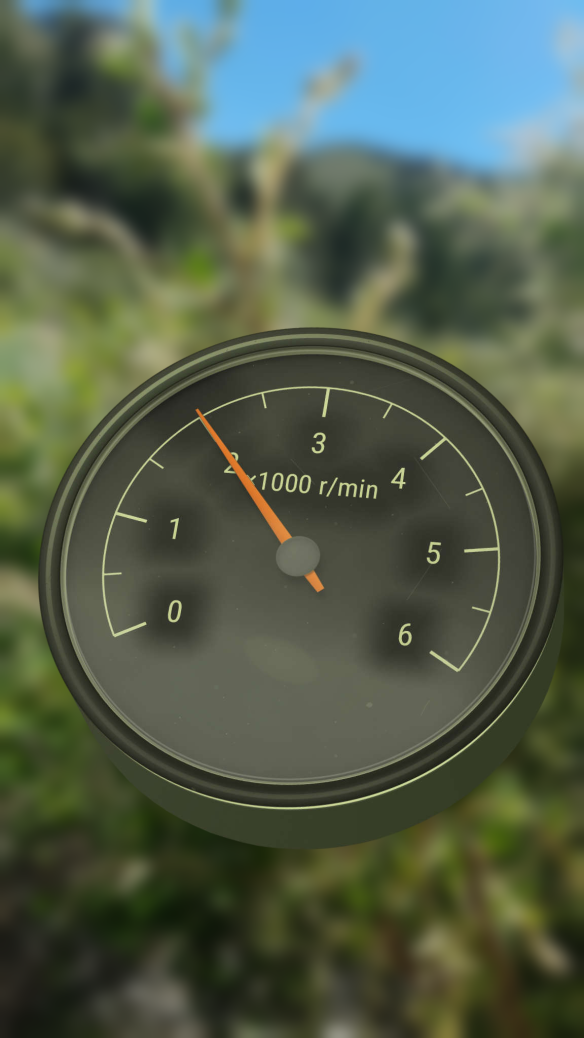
2000
